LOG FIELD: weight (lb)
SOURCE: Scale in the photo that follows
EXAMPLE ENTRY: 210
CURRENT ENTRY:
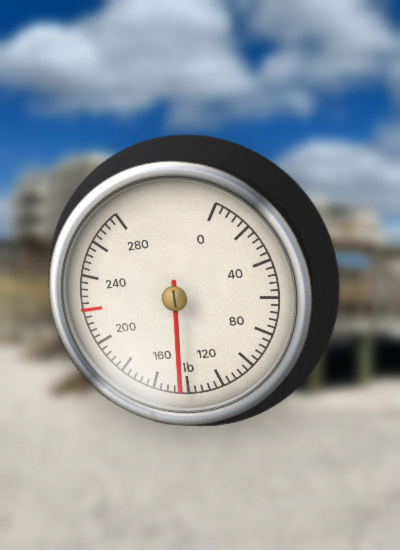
144
